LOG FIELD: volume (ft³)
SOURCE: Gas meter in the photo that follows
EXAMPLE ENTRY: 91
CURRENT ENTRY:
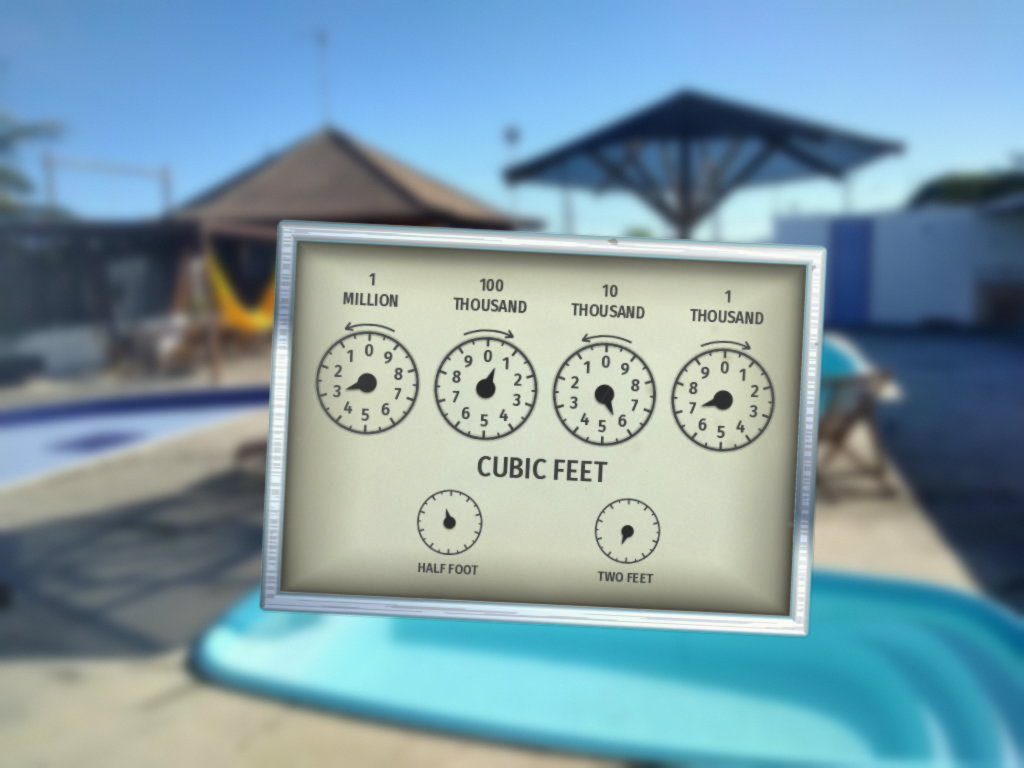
305700
